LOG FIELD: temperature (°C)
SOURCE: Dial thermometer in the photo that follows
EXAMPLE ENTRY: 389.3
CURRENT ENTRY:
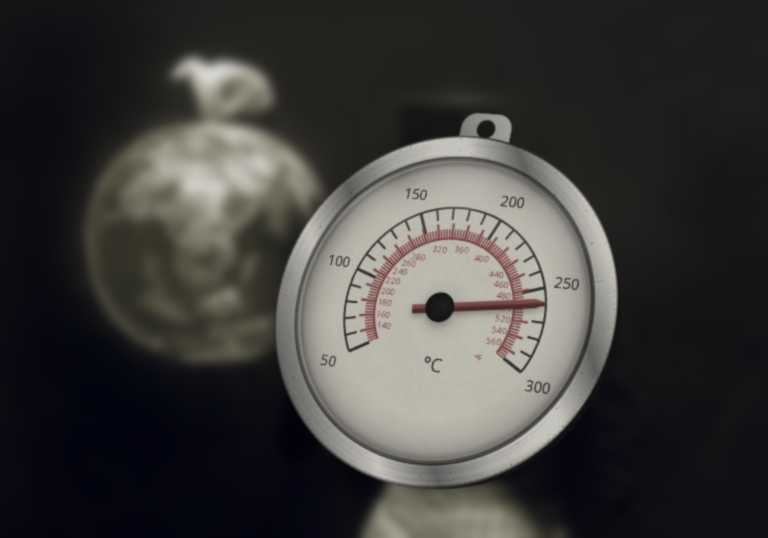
260
